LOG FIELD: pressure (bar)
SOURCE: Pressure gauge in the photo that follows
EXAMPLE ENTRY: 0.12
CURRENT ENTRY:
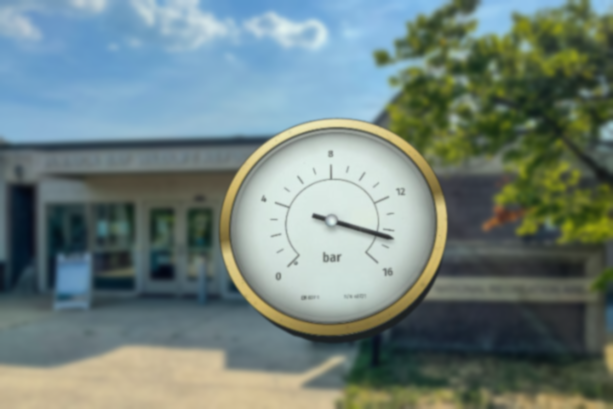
14.5
